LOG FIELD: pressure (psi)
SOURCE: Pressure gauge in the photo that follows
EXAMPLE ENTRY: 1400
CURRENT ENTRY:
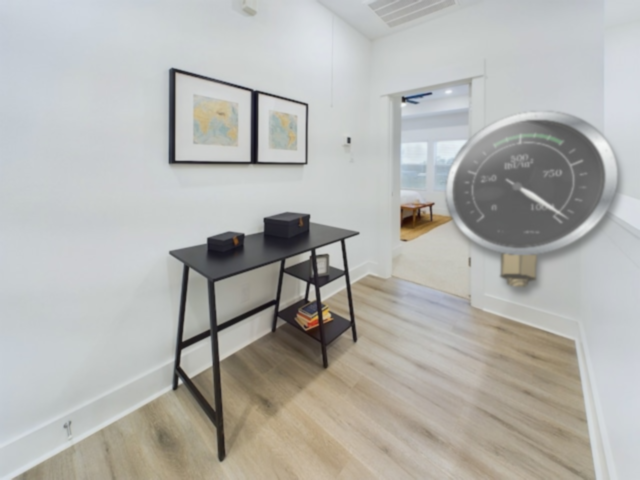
975
